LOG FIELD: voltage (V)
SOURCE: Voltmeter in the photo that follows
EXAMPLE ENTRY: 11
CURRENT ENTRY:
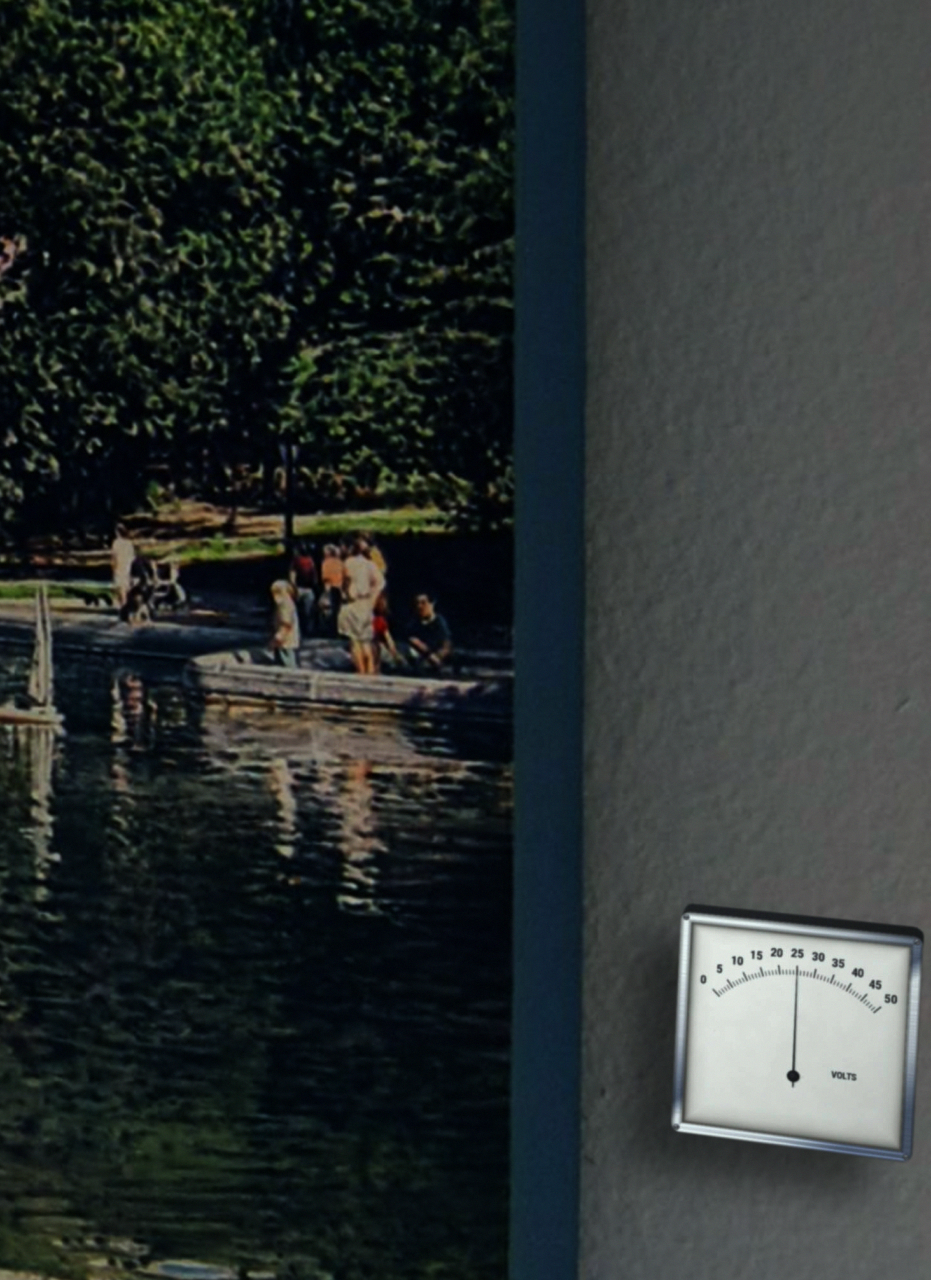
25
